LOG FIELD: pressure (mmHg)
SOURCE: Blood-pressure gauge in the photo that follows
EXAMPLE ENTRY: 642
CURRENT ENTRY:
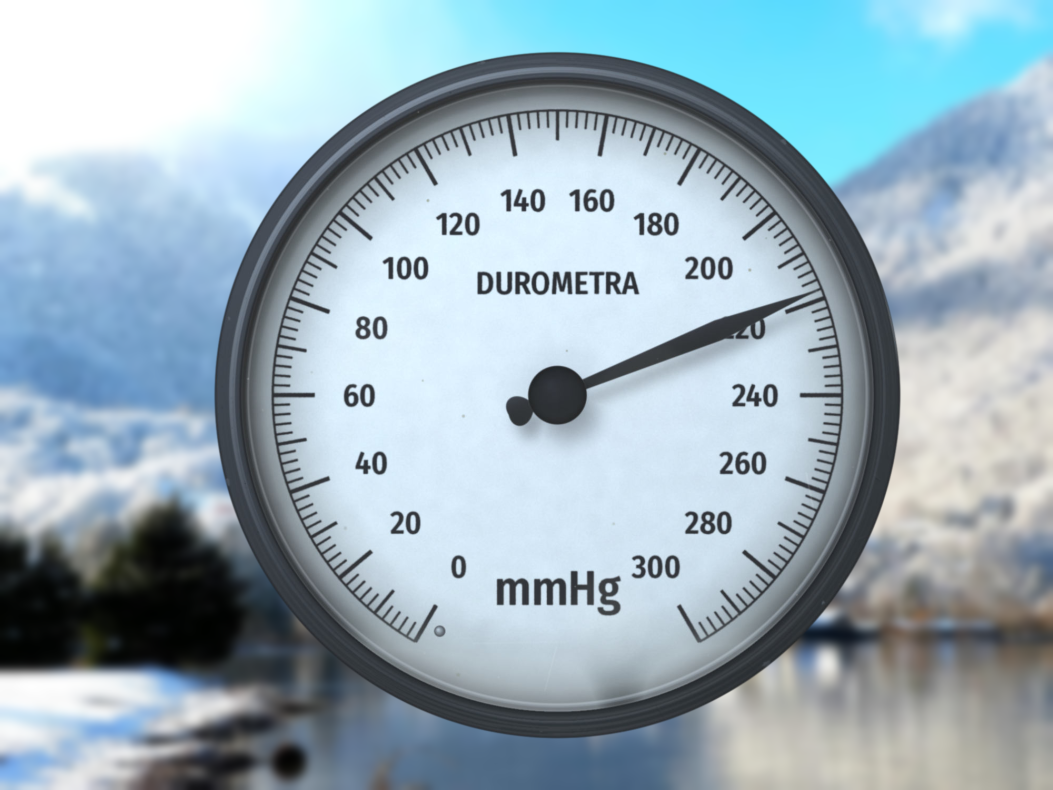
218
